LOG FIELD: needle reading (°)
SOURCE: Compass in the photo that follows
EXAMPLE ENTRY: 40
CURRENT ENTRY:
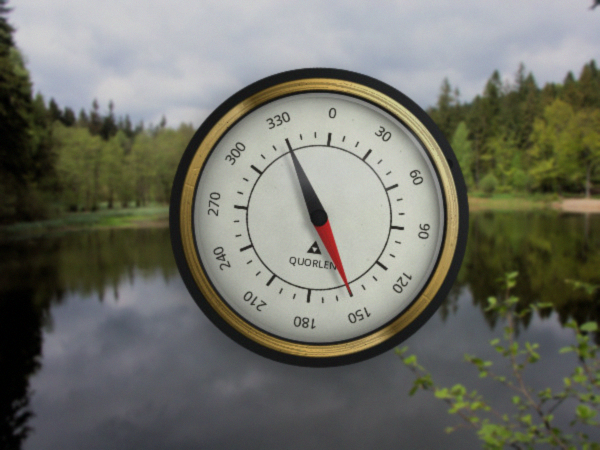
150
